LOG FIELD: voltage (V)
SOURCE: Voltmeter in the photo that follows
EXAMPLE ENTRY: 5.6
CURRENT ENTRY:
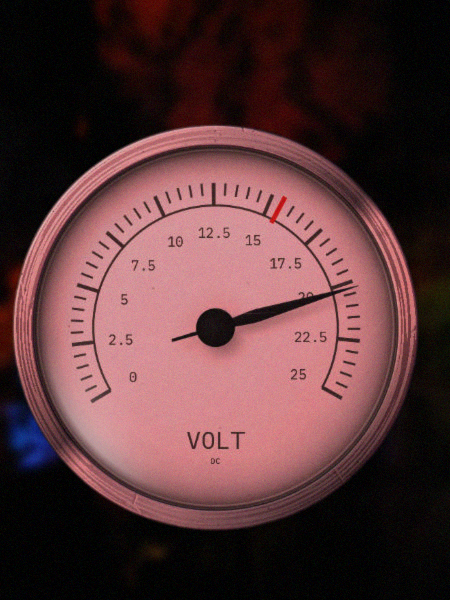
20.25
